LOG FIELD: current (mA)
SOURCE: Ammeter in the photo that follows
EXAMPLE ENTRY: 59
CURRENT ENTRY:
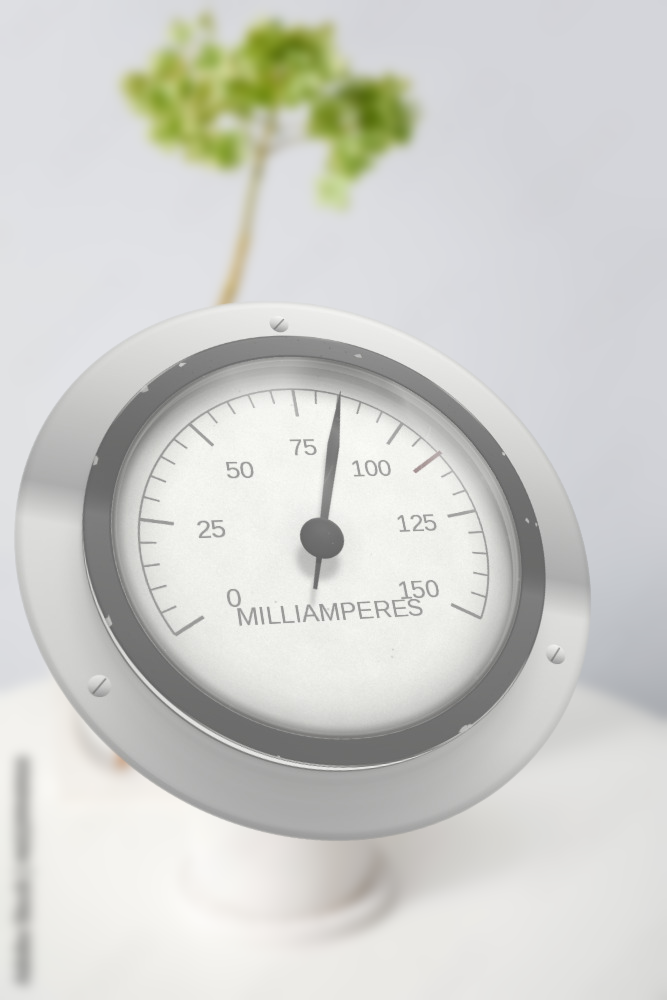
85
